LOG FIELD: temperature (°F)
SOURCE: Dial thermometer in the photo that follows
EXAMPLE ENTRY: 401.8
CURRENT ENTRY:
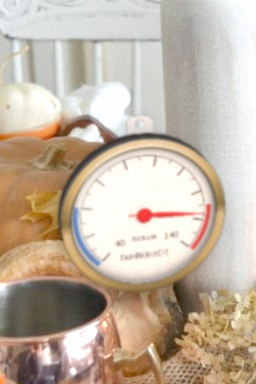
115
